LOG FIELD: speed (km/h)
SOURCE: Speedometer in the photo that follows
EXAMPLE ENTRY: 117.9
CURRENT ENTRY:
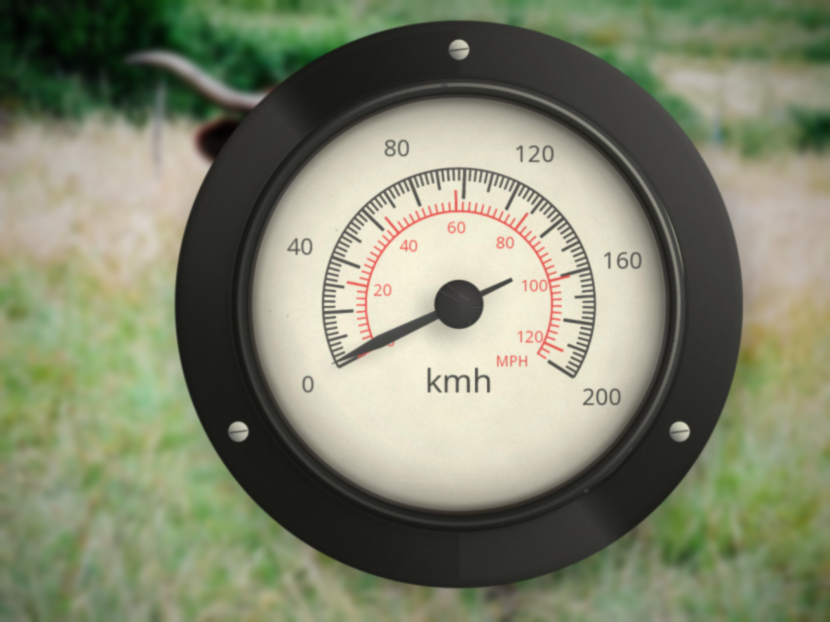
2
